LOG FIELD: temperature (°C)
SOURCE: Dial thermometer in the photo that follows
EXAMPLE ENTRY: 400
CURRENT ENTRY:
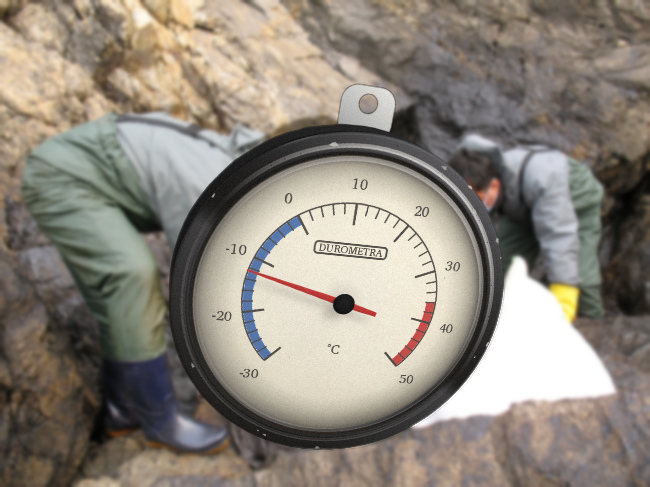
-12
